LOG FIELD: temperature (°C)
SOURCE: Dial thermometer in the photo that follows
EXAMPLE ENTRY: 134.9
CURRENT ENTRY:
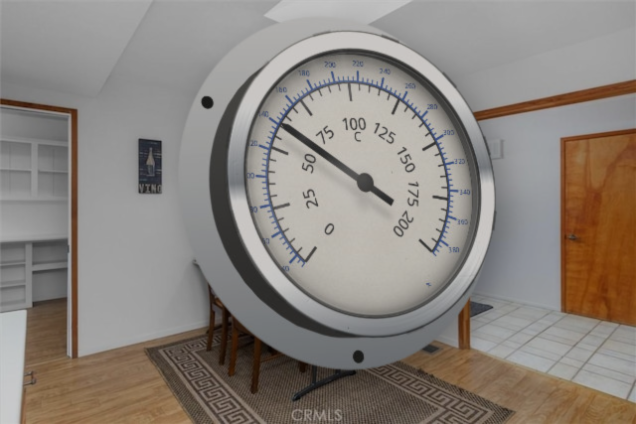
60
